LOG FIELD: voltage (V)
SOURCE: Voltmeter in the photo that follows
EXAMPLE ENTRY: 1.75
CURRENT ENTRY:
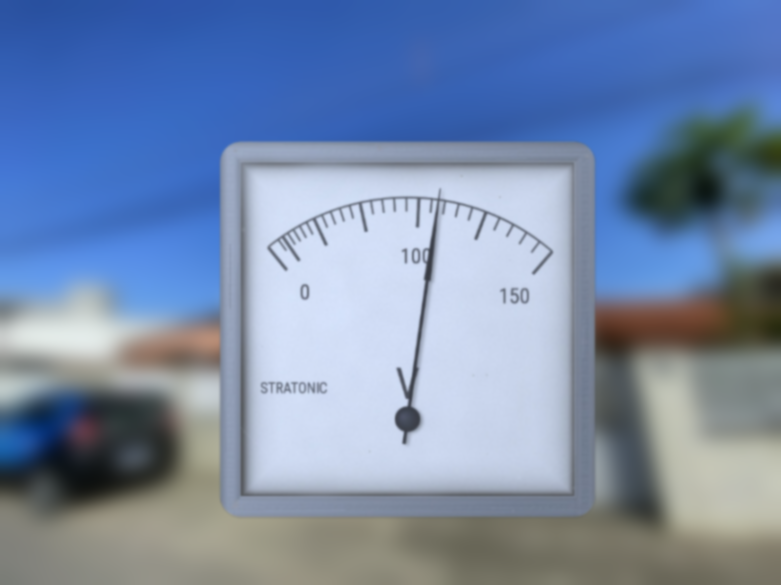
107.5
